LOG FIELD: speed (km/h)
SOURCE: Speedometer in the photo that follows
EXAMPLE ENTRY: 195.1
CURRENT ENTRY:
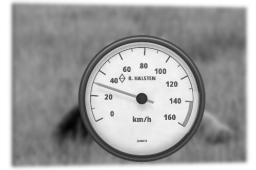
30
